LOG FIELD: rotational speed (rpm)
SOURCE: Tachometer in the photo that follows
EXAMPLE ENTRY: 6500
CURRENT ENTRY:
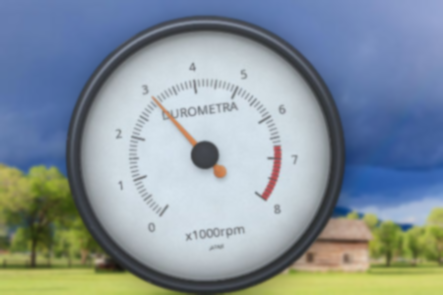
3000
